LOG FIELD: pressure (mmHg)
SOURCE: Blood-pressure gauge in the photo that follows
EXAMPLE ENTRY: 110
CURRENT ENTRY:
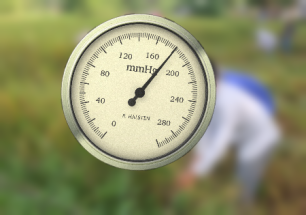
180
